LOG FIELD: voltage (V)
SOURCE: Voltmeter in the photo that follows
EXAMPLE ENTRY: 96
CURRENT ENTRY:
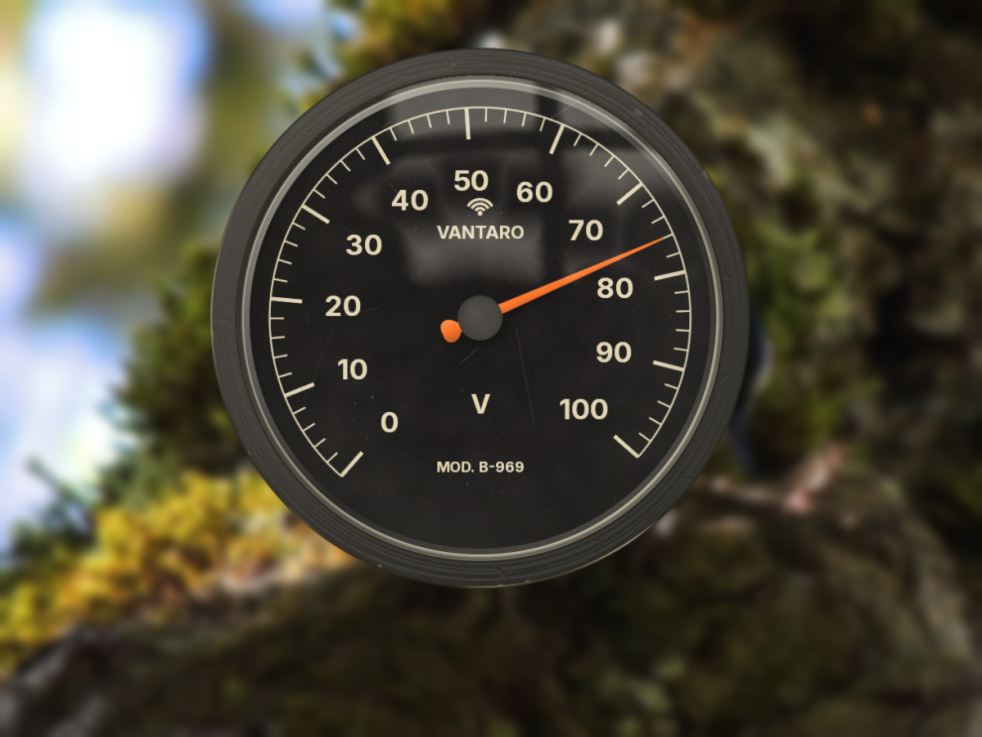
76
